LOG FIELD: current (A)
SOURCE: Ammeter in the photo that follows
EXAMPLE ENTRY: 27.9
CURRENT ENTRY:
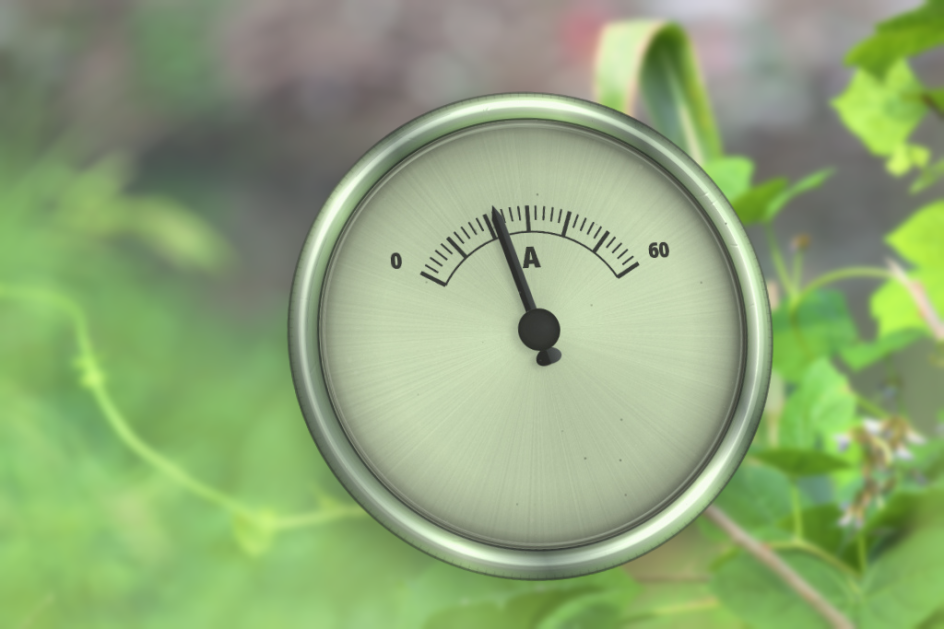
22
